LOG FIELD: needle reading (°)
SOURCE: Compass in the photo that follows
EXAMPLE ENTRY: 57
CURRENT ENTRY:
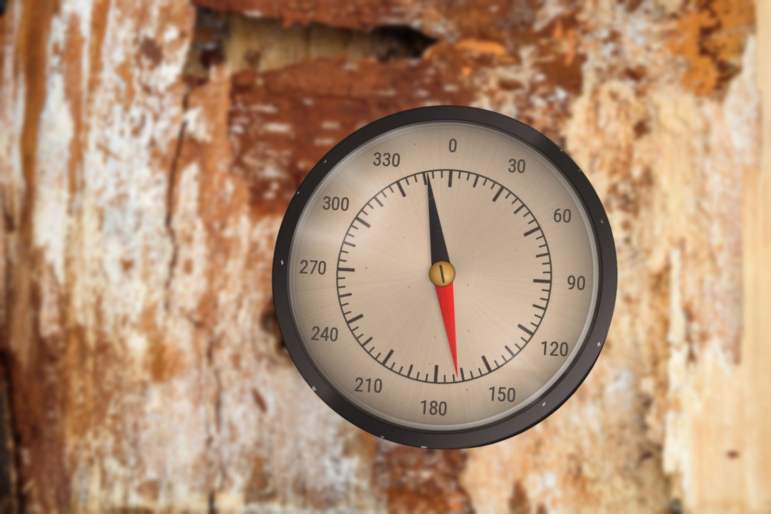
167.5
